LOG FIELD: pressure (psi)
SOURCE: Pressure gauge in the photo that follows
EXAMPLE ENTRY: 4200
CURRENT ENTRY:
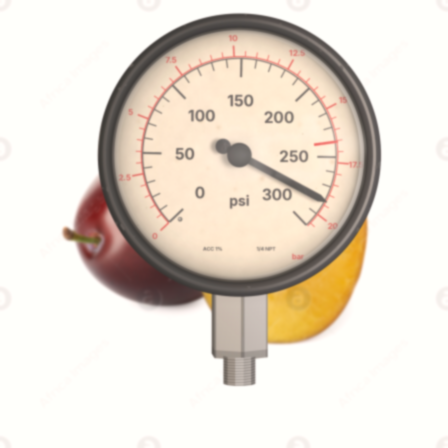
280
